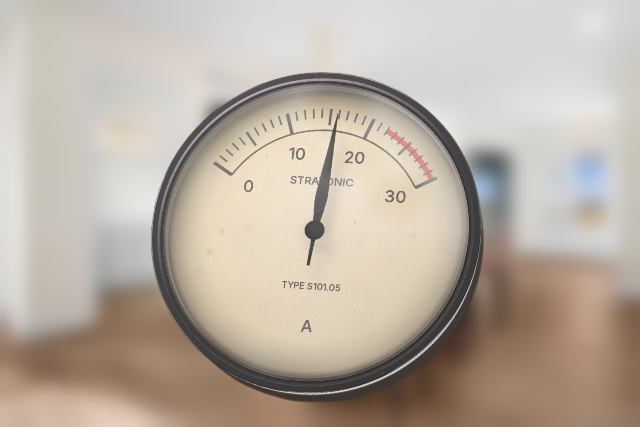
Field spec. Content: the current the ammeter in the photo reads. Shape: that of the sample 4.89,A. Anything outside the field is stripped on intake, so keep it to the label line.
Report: 16,A
